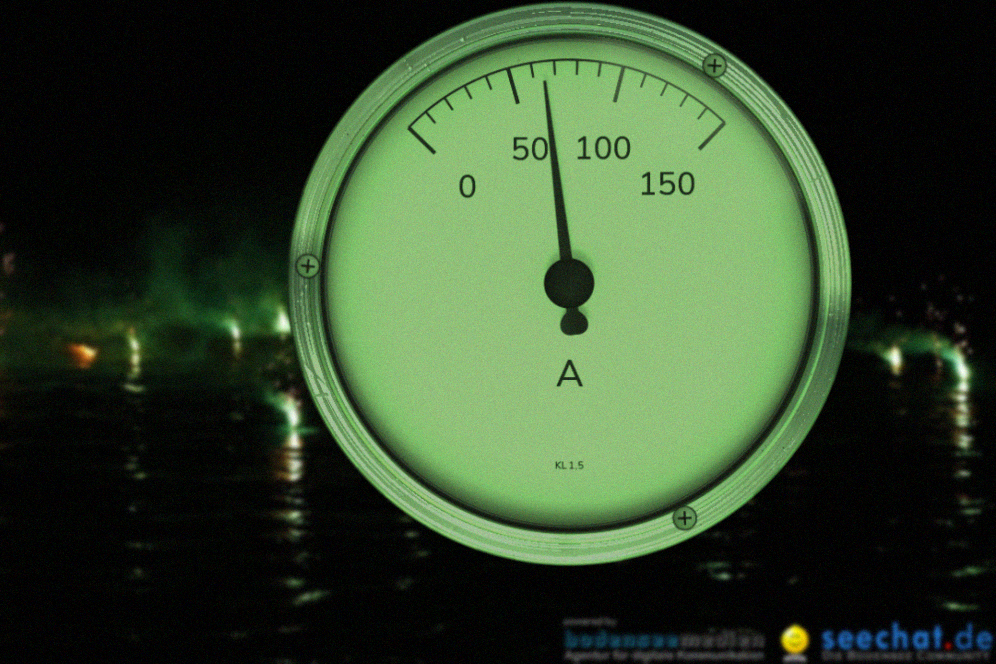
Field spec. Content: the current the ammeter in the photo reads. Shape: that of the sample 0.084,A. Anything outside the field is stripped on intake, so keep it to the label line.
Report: 65,A
